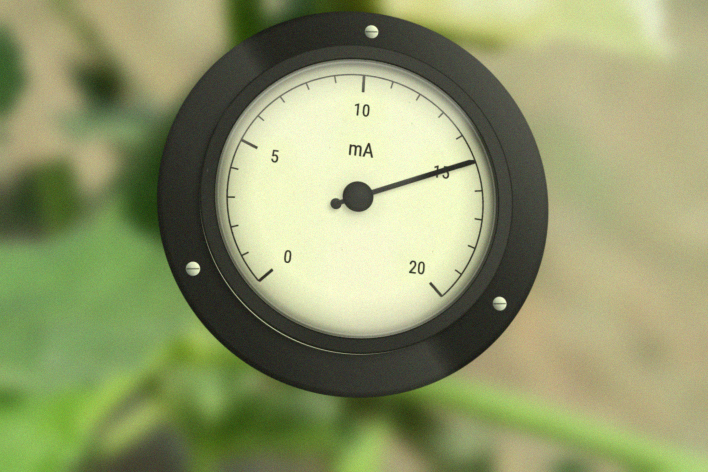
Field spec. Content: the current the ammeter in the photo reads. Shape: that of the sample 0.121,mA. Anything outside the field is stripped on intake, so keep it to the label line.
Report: 15,mA
